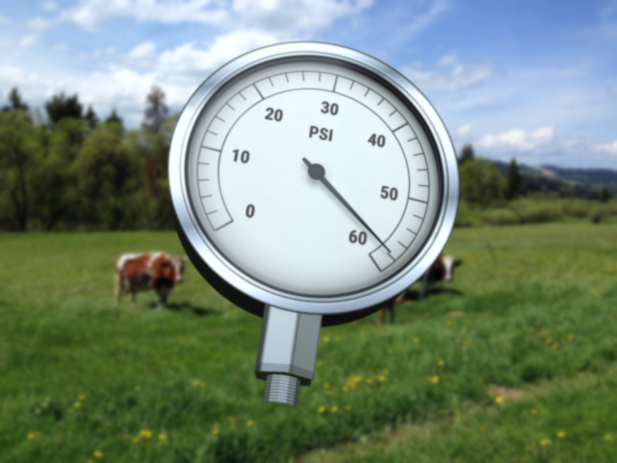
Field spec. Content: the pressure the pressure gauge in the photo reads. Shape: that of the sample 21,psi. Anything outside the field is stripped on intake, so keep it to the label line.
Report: 58,psi
